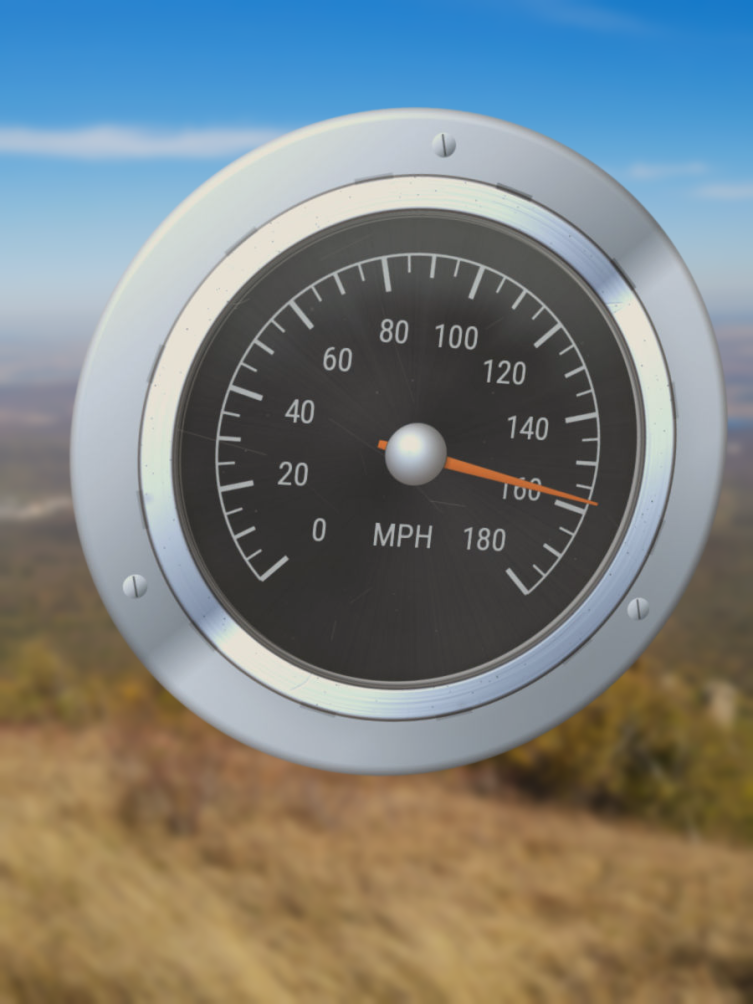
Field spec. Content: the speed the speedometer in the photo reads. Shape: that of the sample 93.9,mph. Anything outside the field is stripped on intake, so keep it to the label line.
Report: 157.5,mph
